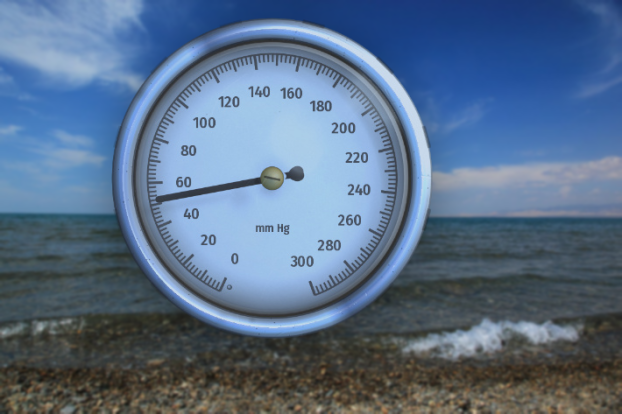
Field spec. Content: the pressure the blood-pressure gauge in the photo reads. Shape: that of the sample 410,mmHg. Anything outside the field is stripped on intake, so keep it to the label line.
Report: 52,mmHg
